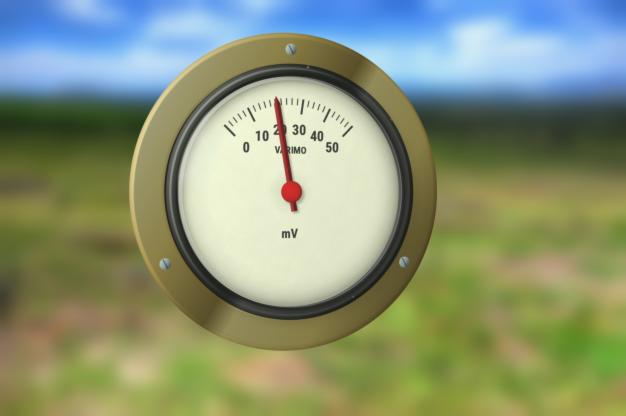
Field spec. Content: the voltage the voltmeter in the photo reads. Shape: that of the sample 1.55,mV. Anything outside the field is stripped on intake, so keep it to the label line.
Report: 20,mV
